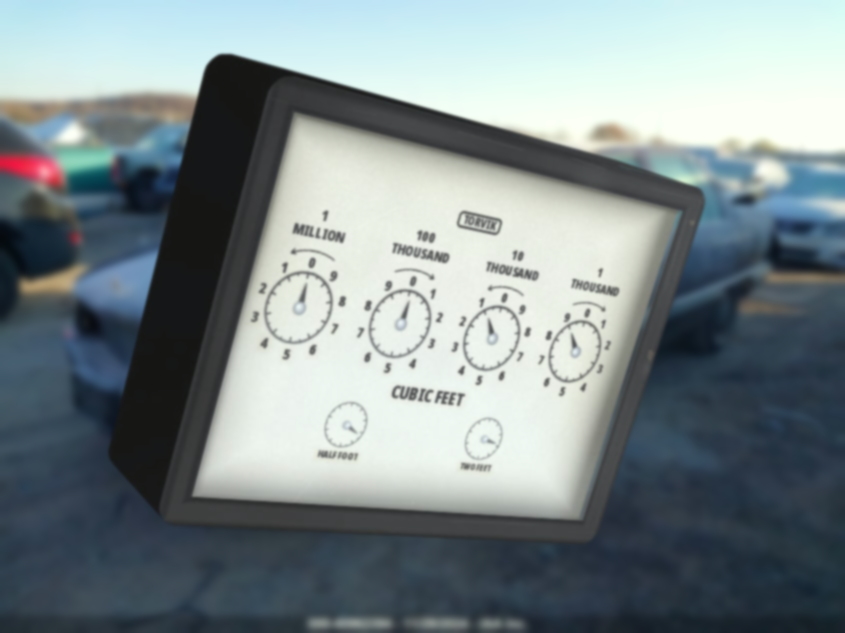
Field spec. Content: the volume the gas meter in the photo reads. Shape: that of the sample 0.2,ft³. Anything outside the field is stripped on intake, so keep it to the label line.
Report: 900,ft³
